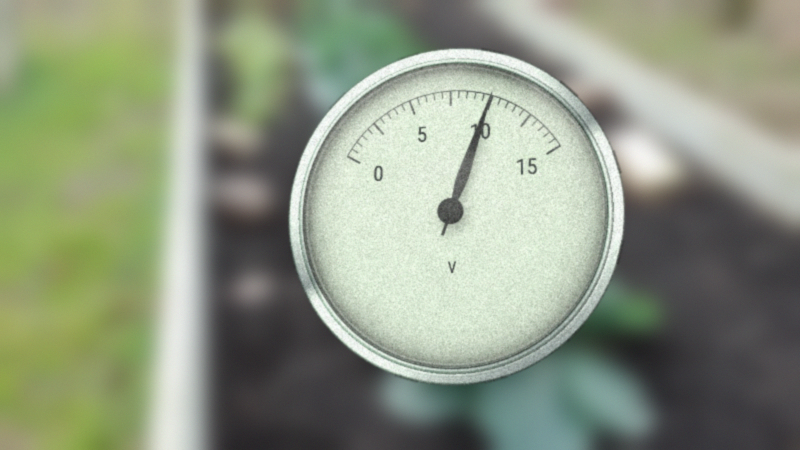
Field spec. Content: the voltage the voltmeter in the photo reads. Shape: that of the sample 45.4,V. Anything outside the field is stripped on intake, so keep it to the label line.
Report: 10,V
